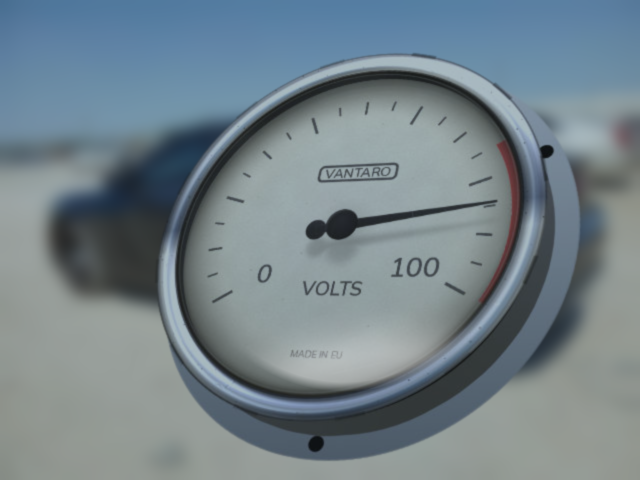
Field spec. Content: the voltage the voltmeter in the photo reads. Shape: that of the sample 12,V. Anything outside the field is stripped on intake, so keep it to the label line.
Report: 85,V
